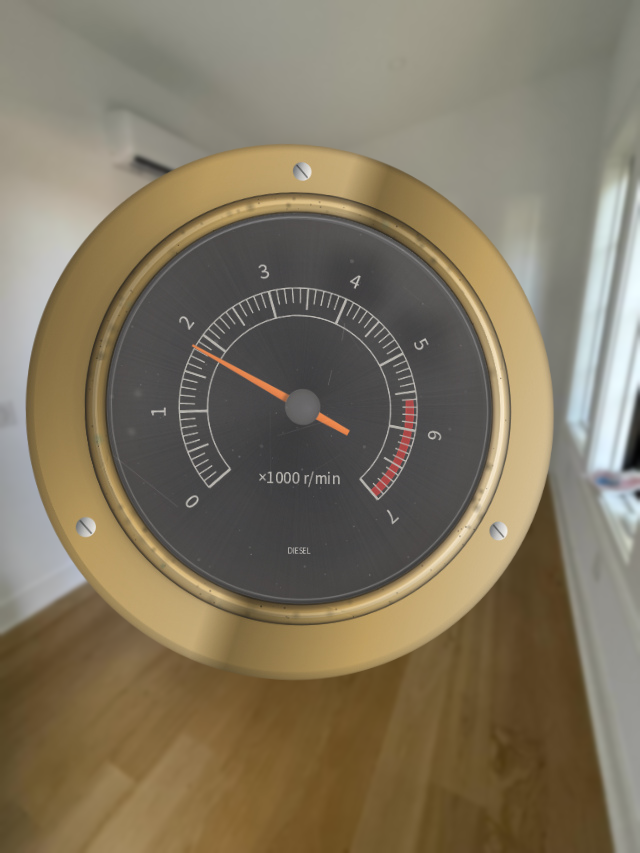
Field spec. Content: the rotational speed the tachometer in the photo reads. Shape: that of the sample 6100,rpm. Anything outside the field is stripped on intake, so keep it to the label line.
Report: 1800,rpm
